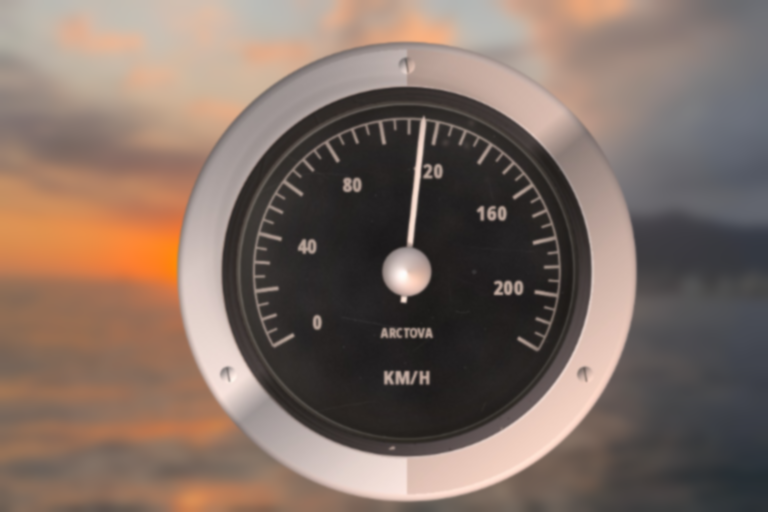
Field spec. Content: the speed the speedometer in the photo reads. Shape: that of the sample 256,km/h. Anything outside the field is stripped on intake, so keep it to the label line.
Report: 115,km/h
